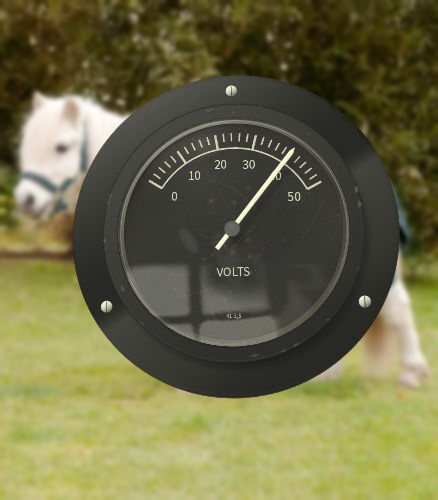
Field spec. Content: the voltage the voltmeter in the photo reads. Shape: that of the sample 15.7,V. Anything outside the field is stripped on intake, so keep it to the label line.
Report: 40,V
